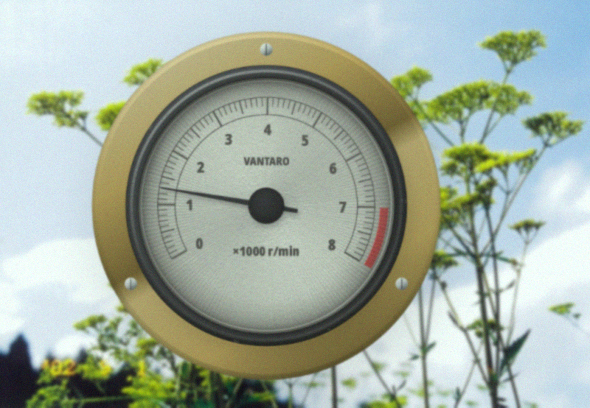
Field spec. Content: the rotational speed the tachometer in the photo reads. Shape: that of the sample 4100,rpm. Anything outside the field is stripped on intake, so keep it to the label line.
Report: 1300,rpm
